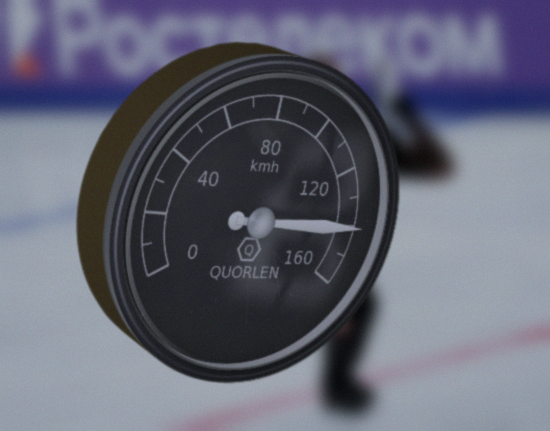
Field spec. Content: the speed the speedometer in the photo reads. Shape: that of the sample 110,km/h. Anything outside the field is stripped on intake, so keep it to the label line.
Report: 140,km/h
